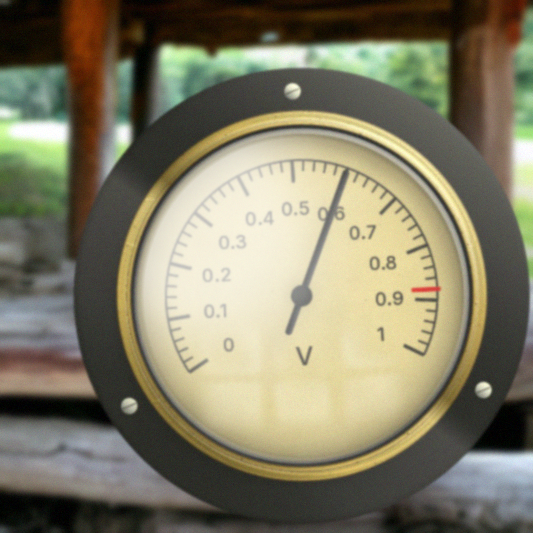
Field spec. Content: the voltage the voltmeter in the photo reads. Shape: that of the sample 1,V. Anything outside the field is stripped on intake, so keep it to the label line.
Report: 0.6,V
